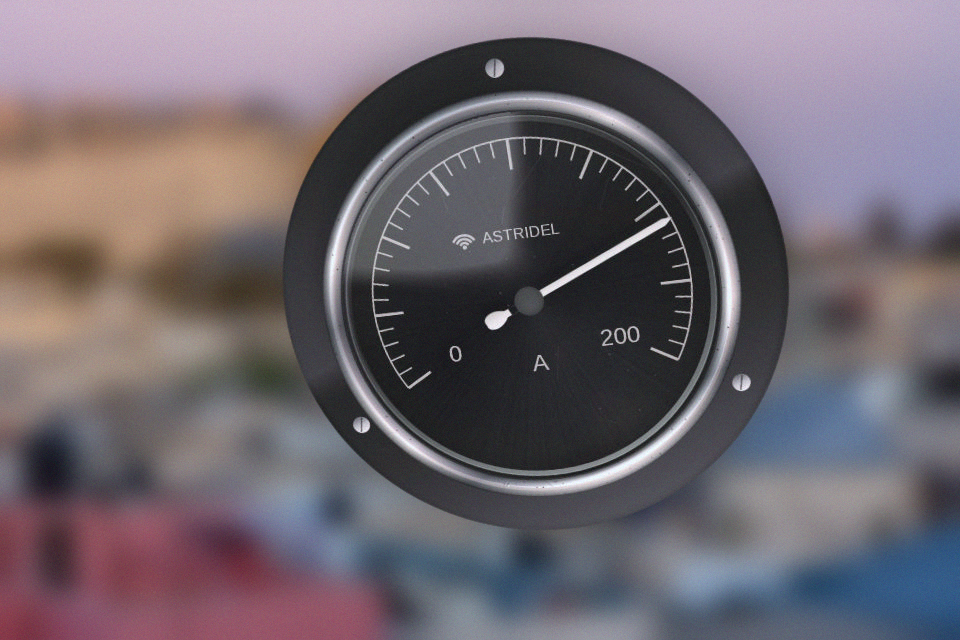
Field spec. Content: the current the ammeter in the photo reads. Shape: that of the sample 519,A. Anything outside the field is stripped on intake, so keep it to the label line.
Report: 155,A
